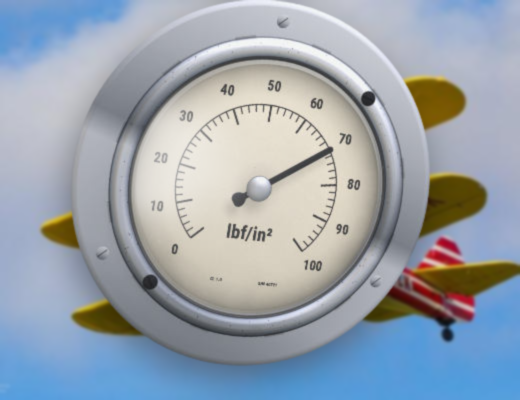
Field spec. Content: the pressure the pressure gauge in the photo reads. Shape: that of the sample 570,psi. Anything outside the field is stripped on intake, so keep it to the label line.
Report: 70,psi
